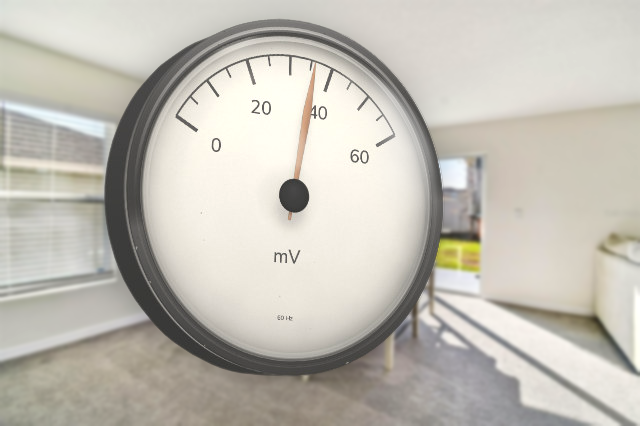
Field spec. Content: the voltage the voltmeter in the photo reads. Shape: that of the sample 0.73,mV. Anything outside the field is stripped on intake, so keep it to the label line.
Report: 35,mV
